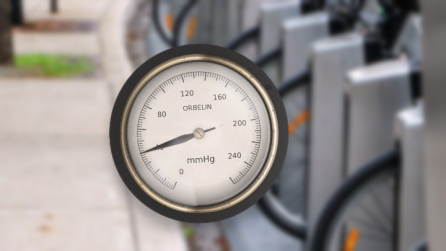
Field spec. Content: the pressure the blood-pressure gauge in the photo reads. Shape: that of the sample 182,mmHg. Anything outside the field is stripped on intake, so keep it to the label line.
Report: 40,mmHg
